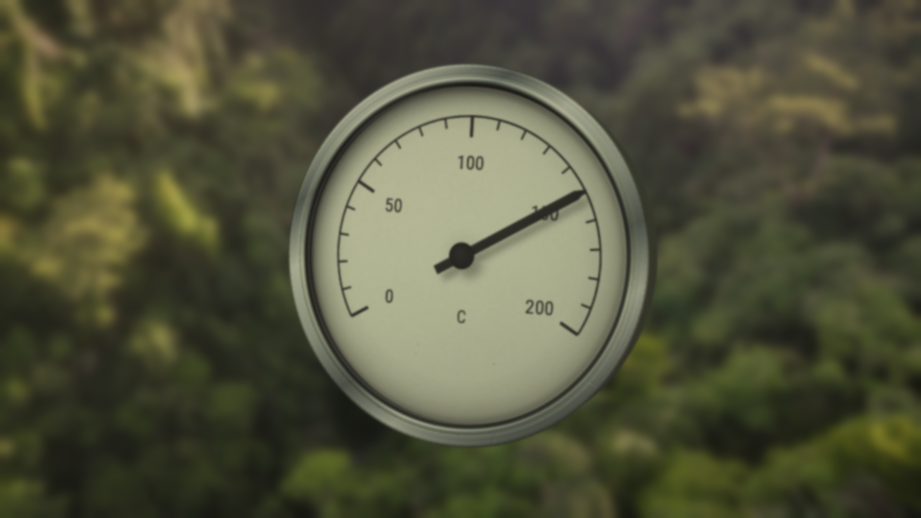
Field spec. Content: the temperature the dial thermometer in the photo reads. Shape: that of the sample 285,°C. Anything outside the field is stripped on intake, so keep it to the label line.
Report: 150,°C
